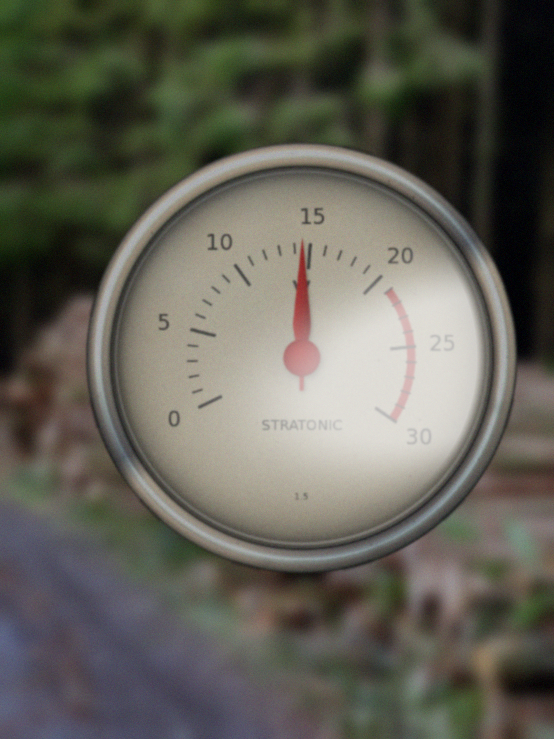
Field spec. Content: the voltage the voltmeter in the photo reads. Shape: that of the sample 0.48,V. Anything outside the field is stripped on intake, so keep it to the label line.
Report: 14.5,V
